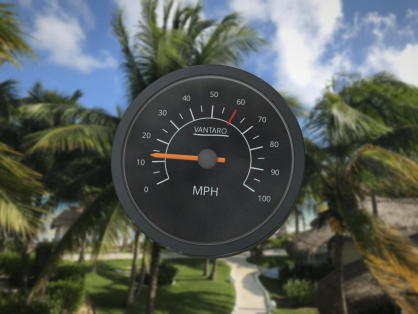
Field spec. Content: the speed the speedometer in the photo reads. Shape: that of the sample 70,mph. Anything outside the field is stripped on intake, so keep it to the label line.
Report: 12.5,mph
